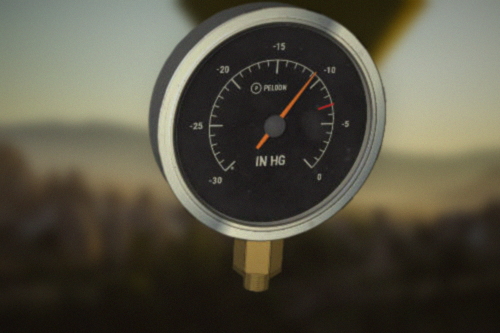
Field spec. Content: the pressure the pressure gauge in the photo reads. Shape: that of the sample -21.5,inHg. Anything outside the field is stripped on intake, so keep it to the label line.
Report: -11,inHg
